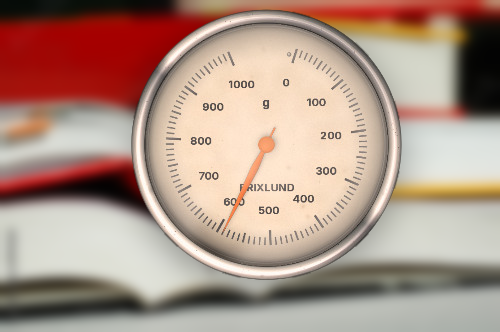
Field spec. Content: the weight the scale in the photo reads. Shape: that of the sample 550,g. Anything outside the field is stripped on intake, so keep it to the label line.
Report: 590,g
